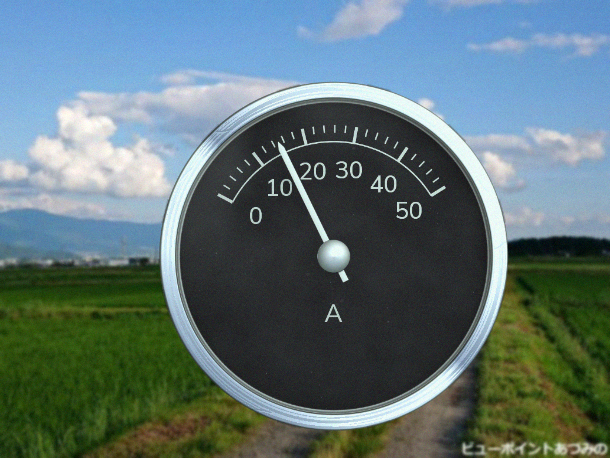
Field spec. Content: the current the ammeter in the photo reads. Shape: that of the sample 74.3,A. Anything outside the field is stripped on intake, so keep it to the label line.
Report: 15,A
